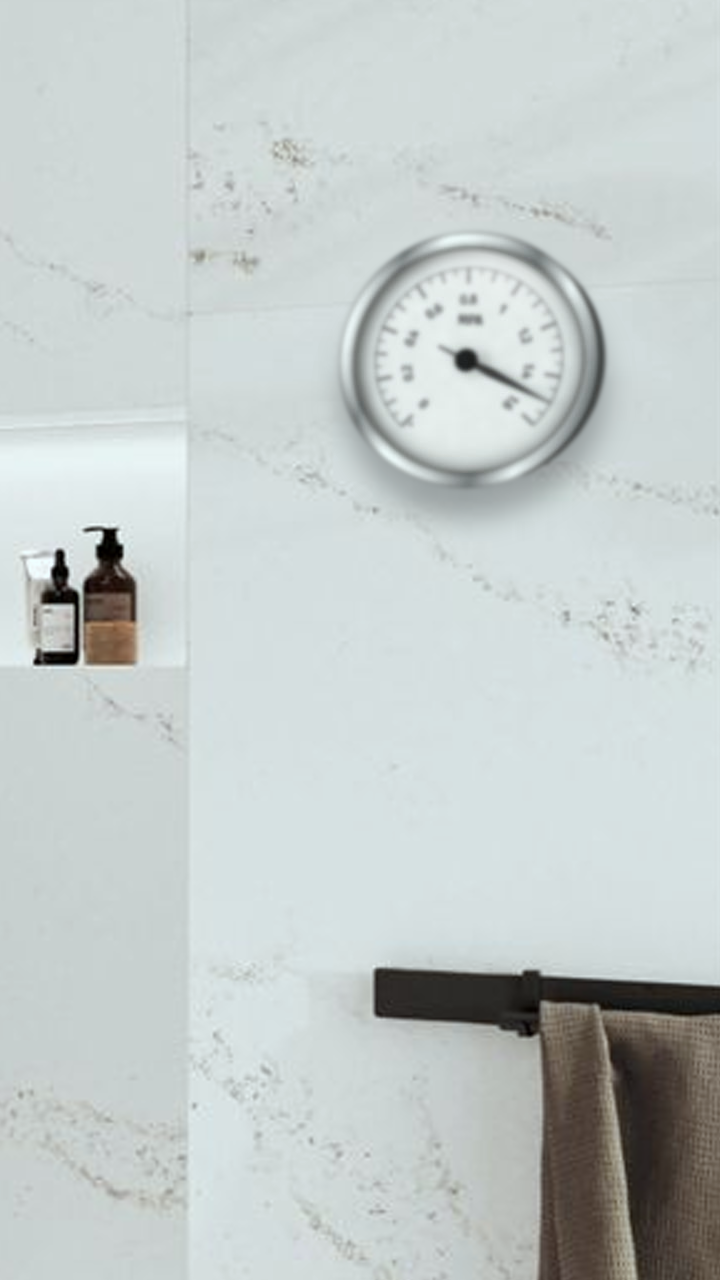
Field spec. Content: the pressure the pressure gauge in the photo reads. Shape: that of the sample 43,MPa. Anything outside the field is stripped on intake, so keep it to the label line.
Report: 1.5,MPa
